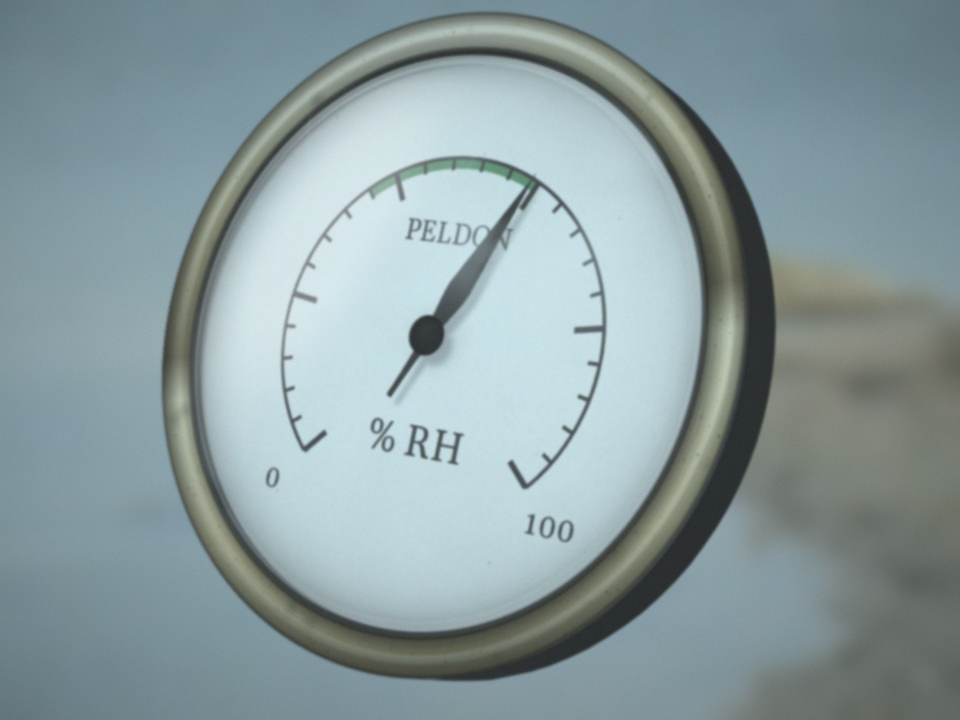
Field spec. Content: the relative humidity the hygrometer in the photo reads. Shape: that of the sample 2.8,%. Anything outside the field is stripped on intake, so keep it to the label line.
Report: 60,%
